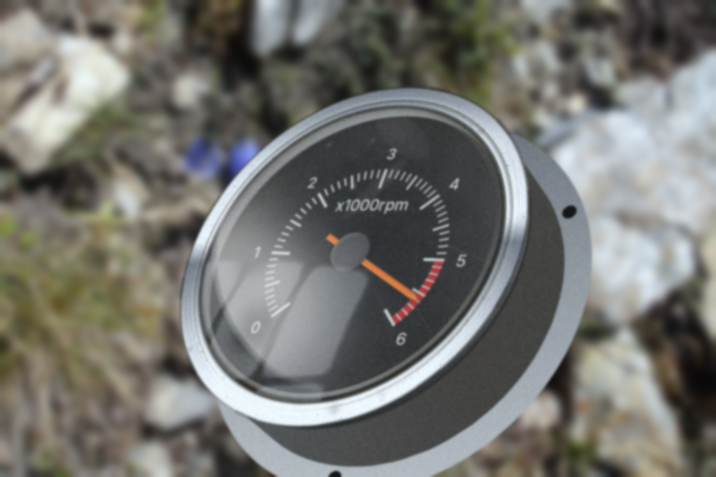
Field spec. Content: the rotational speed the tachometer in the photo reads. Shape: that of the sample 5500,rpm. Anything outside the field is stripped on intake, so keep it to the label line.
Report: 5600,rpm
